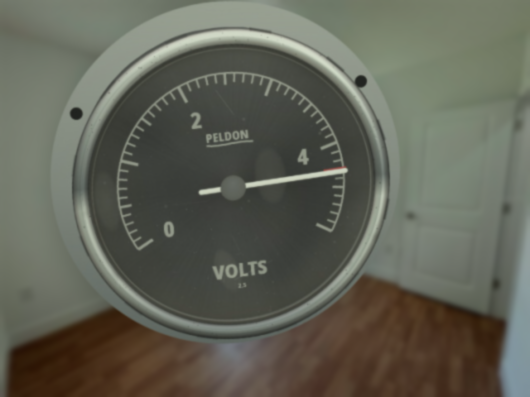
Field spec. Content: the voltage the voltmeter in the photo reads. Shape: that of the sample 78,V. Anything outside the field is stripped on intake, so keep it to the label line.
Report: 4.3,V
